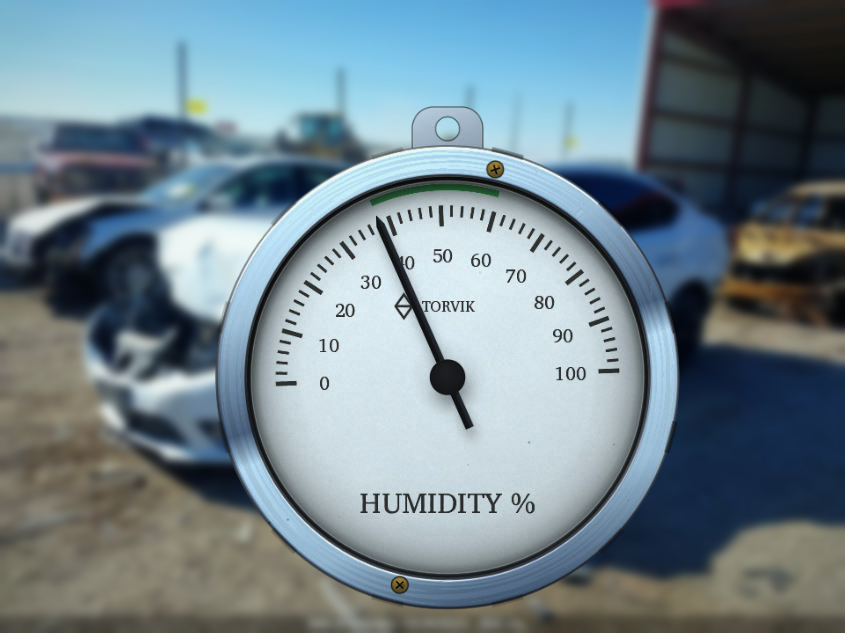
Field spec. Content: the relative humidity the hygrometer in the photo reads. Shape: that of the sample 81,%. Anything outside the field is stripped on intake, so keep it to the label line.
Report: 38,%
